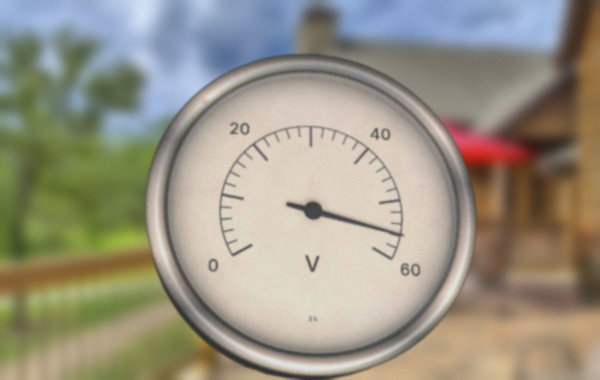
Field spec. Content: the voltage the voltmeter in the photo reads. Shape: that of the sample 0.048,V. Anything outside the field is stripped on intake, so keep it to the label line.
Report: 56,V
